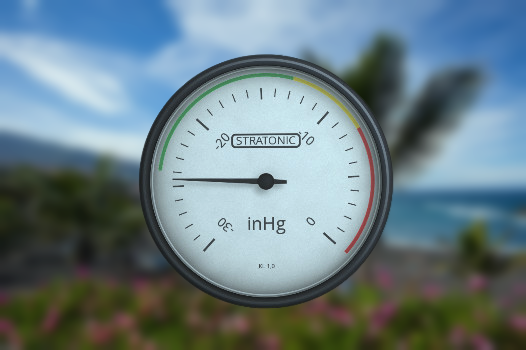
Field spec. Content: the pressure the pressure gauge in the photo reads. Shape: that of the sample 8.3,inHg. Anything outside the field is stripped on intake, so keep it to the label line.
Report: -24.5,inHg
